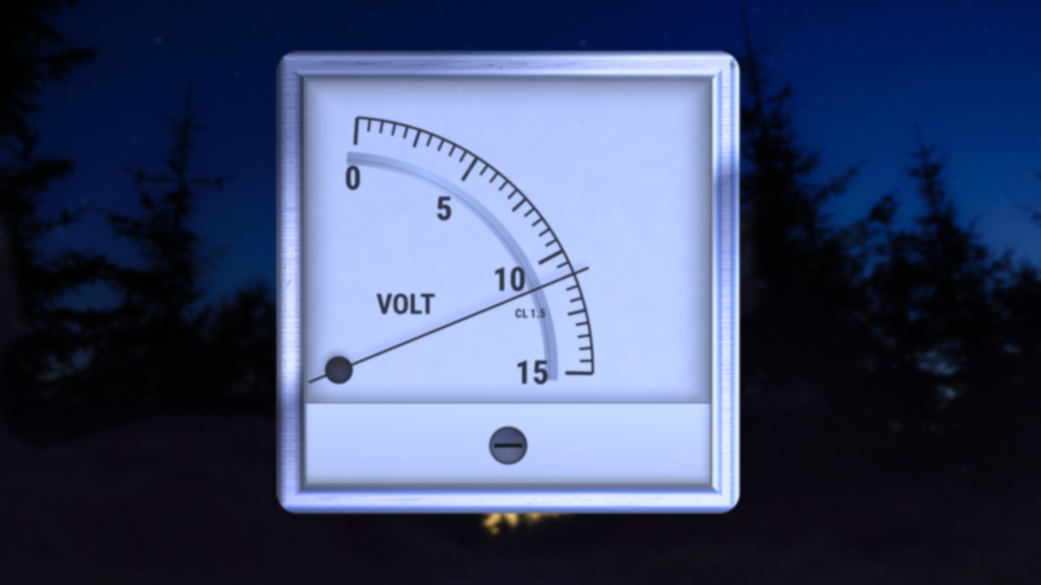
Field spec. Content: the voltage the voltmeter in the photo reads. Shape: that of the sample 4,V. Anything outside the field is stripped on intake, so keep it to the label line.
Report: 11,V
